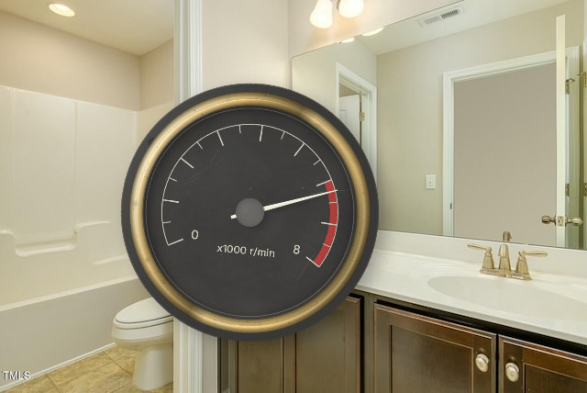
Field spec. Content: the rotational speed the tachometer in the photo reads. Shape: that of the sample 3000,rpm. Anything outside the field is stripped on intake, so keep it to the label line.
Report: 6250,rpm
